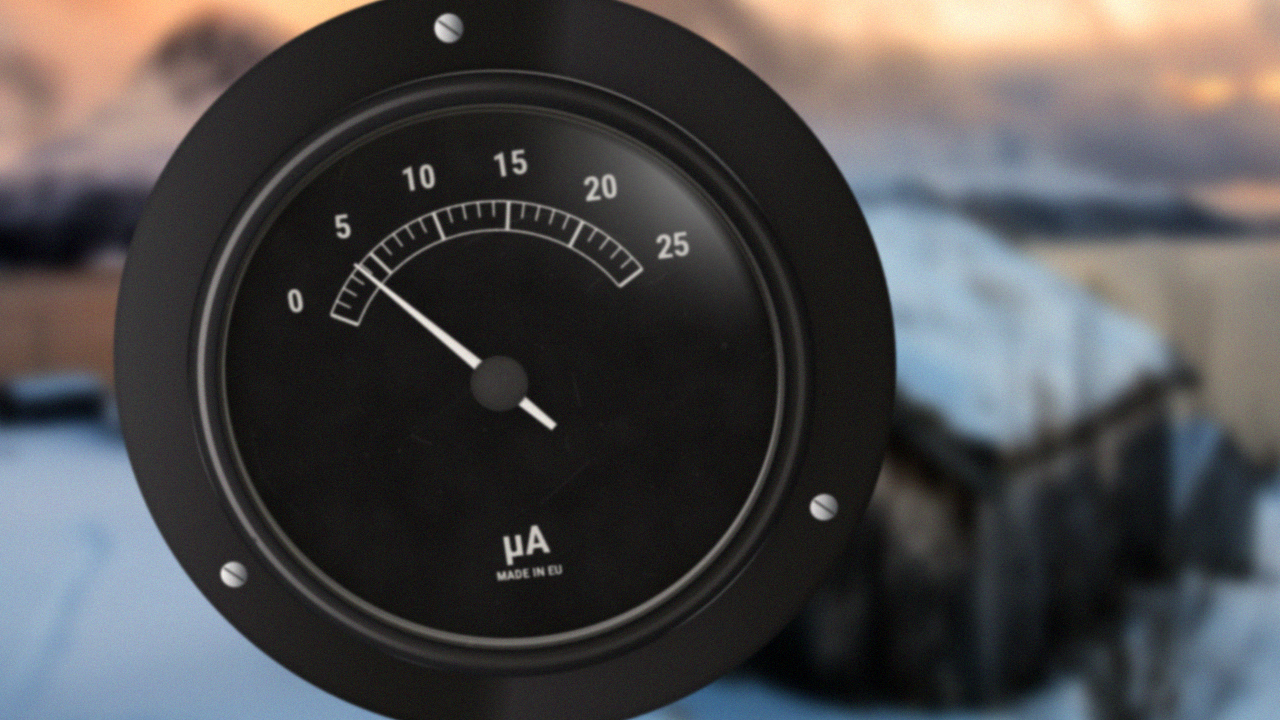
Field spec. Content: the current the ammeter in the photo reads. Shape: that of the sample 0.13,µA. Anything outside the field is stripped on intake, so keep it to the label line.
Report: 4,µA
